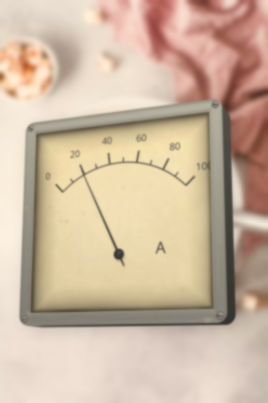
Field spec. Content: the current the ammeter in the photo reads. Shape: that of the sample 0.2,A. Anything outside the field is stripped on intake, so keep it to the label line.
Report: 20,A
